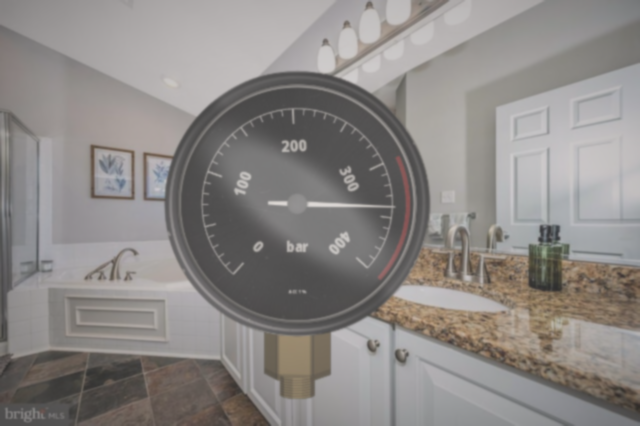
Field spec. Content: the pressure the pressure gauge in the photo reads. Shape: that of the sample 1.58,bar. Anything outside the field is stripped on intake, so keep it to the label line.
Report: 340,bar
